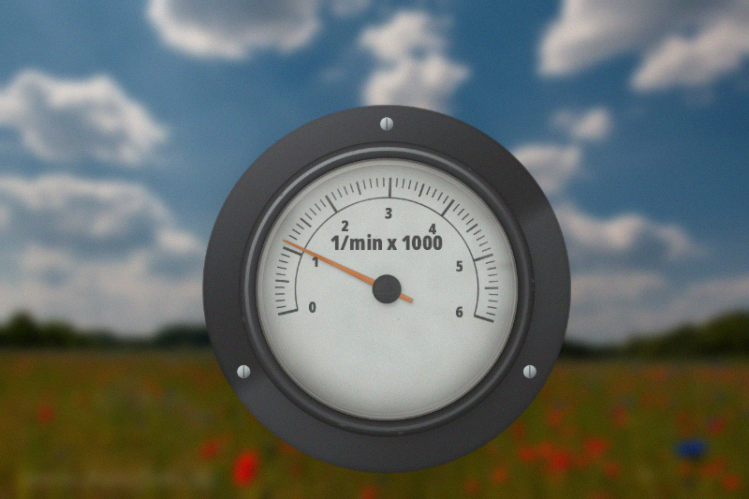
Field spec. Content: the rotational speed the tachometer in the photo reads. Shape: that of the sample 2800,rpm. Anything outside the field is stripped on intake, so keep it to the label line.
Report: 1100,rpm
